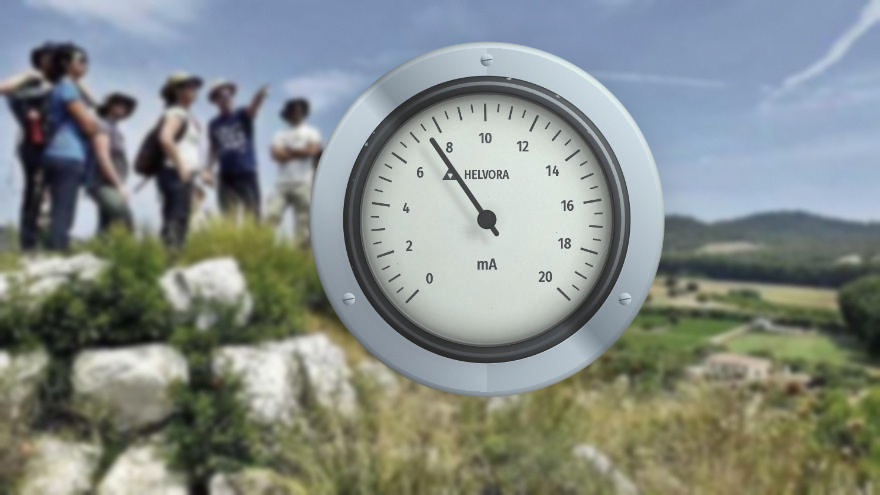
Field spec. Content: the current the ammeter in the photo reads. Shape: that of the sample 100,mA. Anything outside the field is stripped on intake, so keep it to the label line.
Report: 7.5,mA
